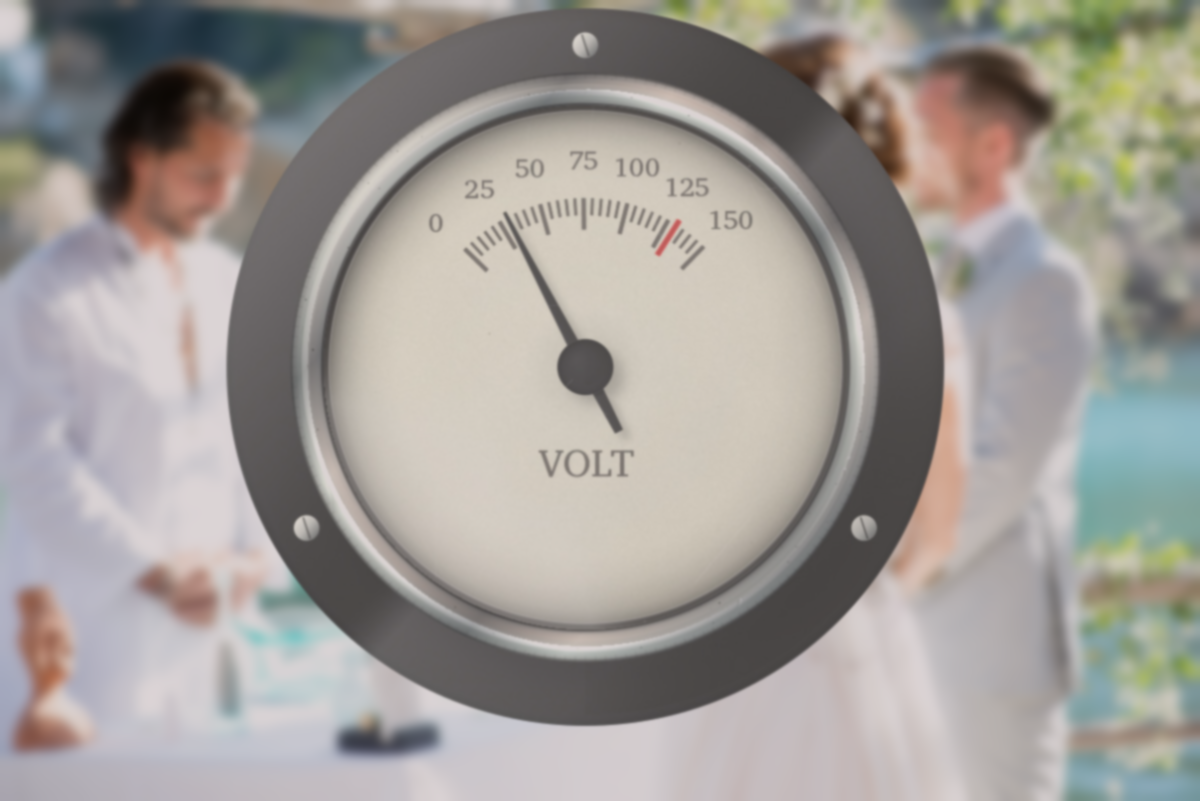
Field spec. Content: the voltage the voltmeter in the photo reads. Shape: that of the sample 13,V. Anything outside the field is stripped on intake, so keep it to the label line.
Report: 30,V
